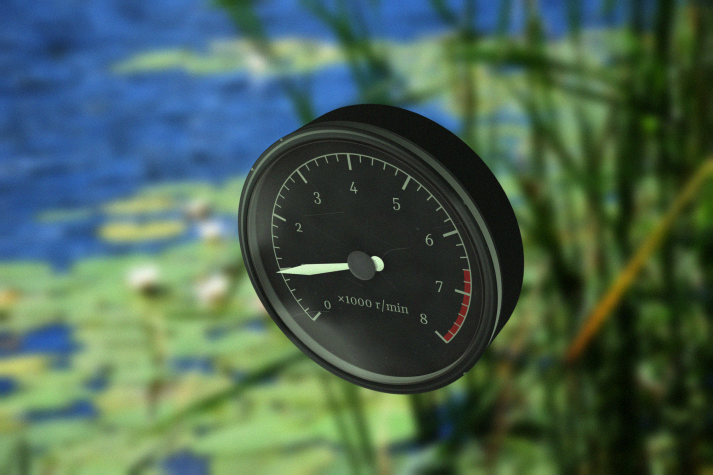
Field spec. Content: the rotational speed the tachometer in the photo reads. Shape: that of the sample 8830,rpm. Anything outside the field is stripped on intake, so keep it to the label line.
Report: 1000,rpm
